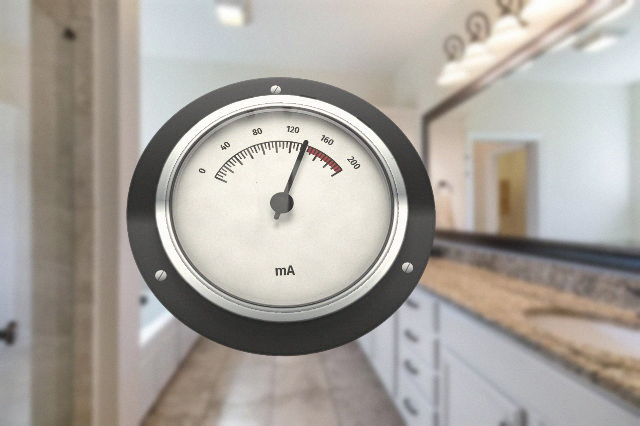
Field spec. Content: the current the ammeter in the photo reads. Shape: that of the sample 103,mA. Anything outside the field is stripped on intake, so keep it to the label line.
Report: 140,mA
